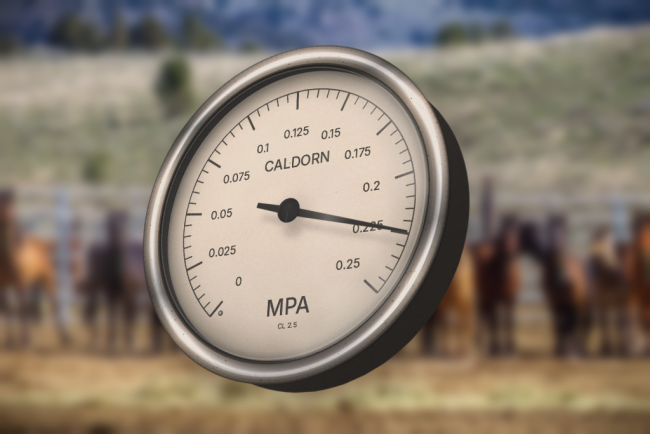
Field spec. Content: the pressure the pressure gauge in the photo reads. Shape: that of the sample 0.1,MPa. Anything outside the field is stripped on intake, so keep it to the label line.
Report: 0.225,MPa
